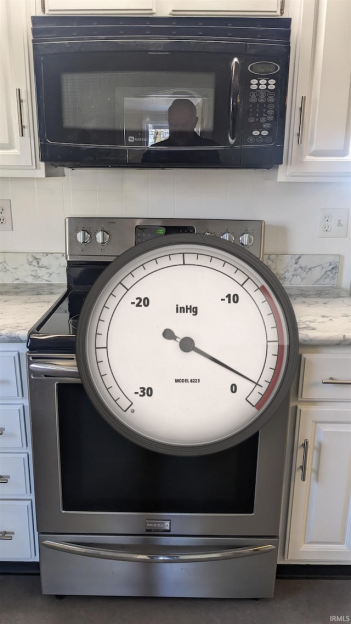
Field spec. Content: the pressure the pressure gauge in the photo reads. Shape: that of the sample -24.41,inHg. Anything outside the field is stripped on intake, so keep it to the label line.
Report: -1.5,inHg
